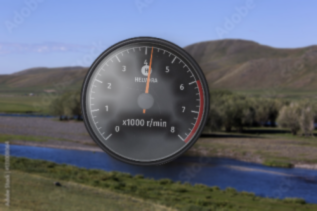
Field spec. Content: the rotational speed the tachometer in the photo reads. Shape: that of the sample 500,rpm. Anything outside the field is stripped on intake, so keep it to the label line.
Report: 4200,rpm
